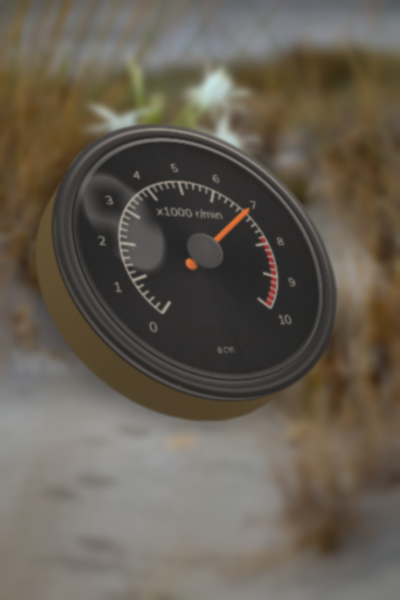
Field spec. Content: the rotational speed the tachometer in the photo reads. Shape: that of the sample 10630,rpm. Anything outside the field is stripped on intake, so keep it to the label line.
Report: 7000,rpm
